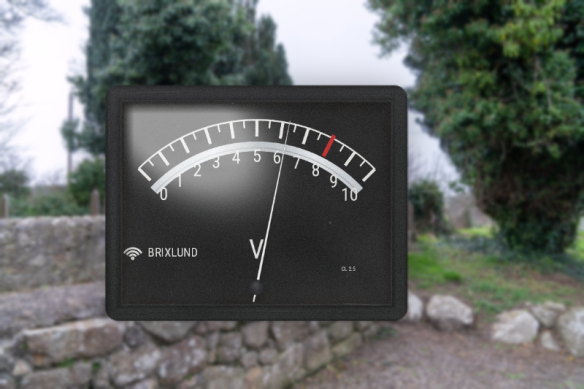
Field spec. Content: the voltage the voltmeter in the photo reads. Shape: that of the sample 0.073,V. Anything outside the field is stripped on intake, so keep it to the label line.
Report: 6.25,V
